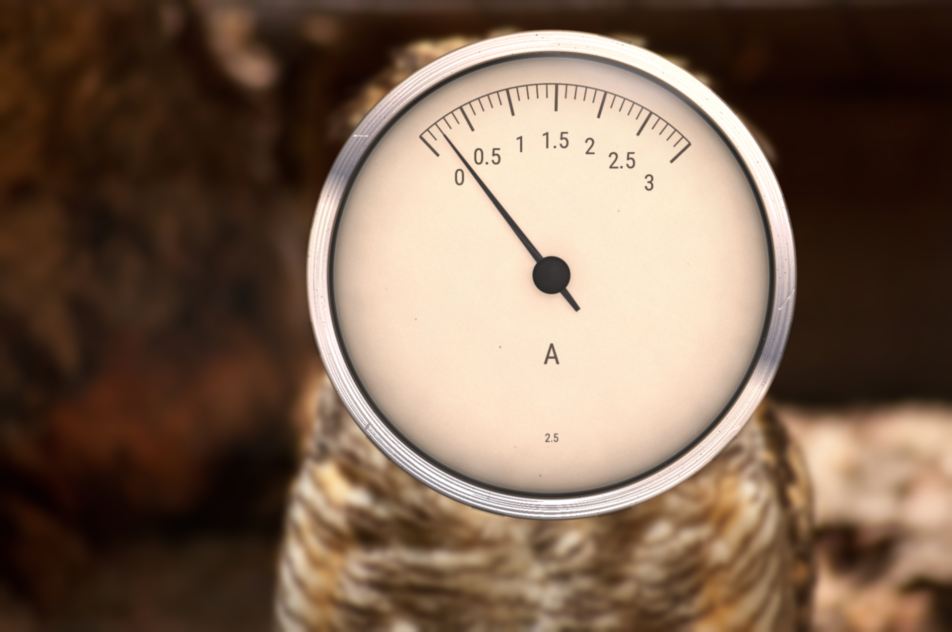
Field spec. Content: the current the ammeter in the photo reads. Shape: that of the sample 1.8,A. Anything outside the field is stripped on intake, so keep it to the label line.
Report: 0.2,A
